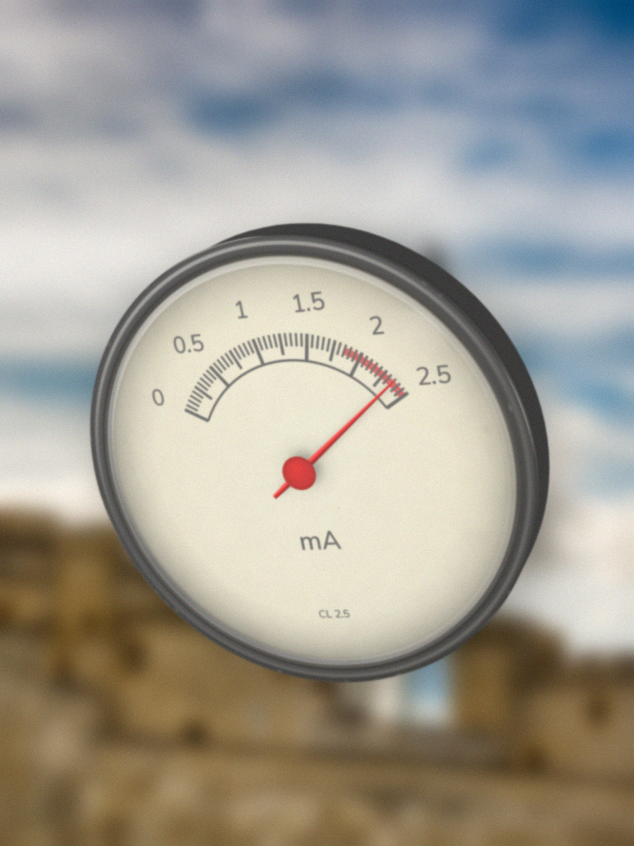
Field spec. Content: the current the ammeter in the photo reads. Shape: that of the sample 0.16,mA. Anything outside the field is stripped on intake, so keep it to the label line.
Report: 2.35,mA
